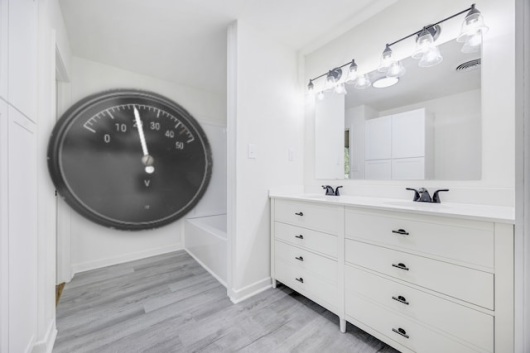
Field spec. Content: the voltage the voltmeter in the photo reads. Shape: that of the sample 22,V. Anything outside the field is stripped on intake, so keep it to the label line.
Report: 20,V
